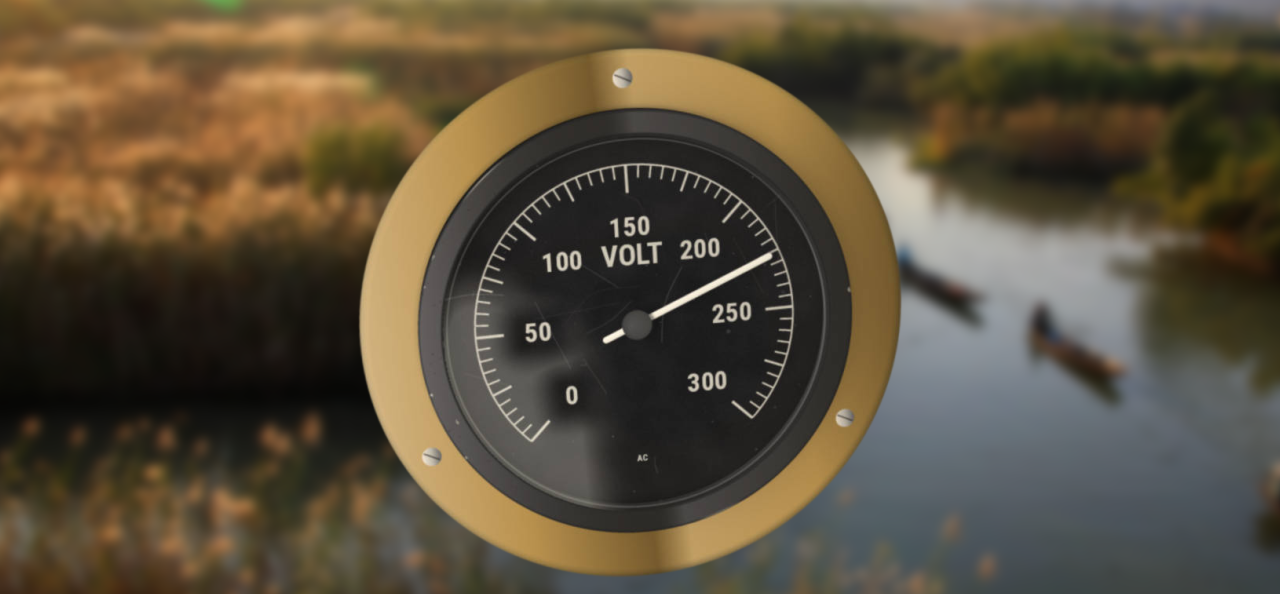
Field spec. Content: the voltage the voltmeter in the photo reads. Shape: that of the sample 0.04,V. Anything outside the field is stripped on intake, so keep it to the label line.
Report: 225,V
